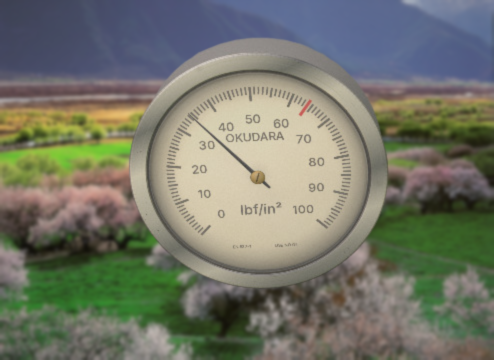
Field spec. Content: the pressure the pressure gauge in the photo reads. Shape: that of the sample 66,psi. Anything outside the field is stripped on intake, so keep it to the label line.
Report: 35,psi
